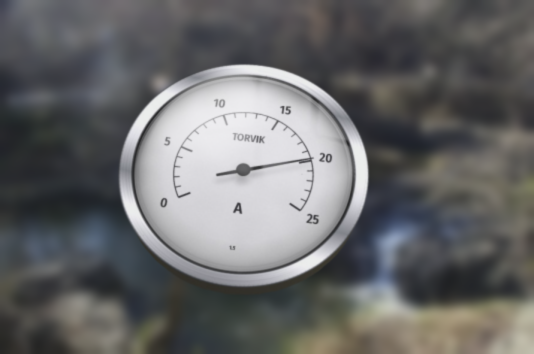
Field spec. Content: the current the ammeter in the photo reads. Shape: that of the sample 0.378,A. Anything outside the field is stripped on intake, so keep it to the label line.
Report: 20,A
